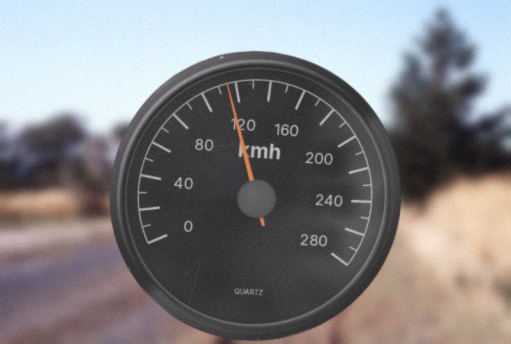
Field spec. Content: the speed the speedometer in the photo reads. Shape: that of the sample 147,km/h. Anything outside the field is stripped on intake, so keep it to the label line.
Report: 115,km/h
